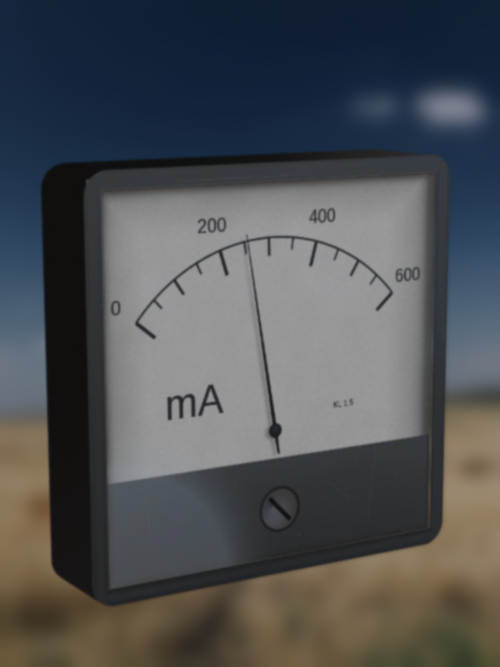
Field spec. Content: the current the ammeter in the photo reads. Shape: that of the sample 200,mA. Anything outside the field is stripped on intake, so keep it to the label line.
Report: 250,mA
